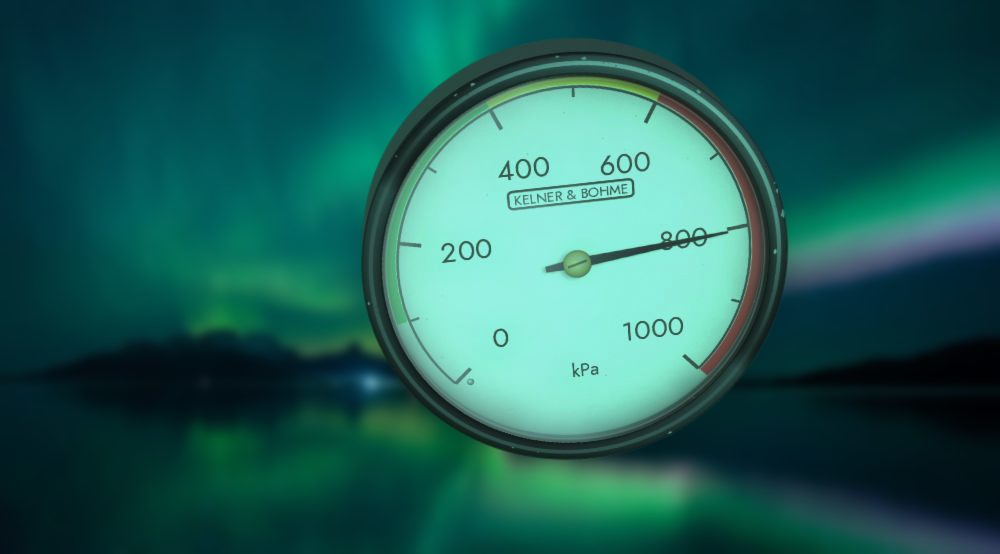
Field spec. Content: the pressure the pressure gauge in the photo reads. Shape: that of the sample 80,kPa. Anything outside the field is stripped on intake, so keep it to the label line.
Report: 800,kPa
